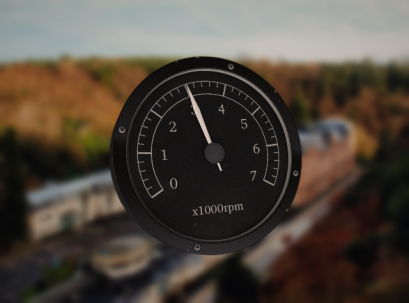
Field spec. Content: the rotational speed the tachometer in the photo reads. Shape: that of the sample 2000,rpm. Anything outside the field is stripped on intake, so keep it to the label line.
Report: 3000,rpm
